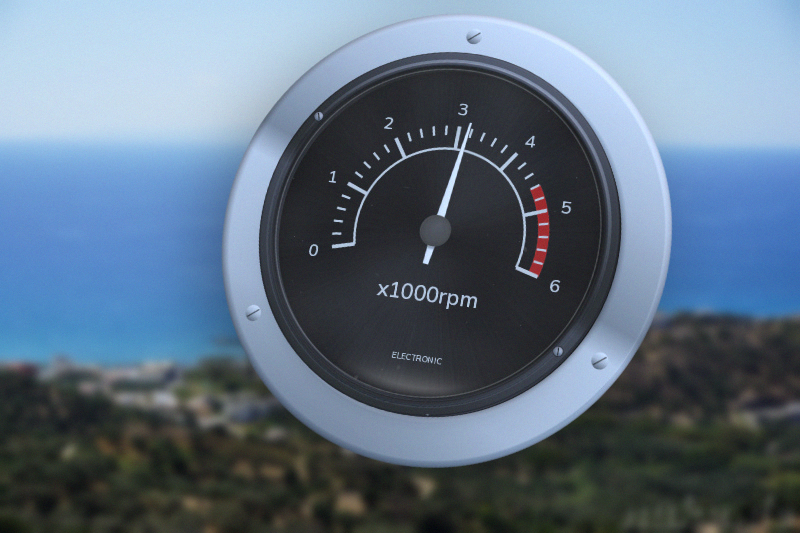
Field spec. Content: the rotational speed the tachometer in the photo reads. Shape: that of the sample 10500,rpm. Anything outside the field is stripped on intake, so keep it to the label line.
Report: 3200,rpm
